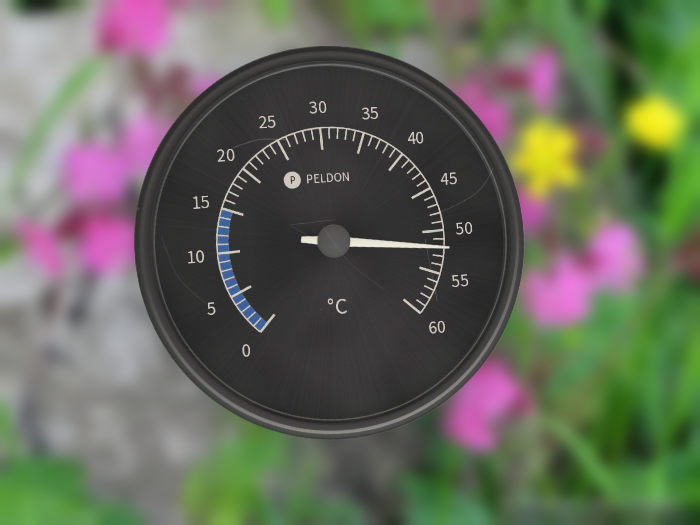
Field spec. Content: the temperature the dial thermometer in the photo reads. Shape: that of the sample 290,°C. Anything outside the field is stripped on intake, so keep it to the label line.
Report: 52,°C
